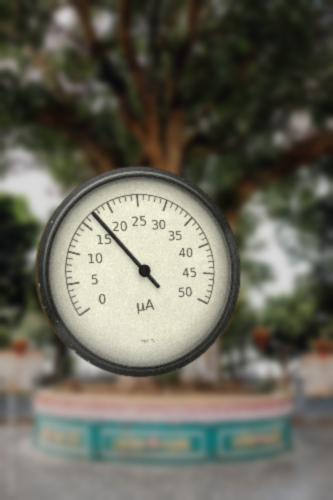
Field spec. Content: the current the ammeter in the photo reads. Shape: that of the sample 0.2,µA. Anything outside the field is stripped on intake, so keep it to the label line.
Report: 17,µA
